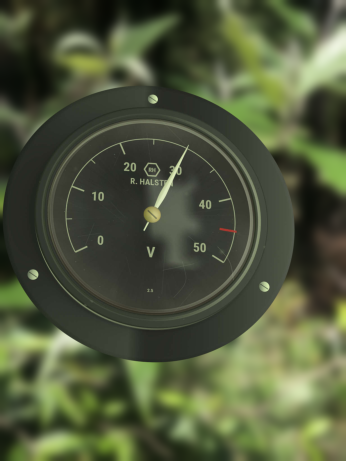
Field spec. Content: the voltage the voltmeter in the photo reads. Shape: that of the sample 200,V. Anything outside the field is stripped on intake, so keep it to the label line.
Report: 30,V
